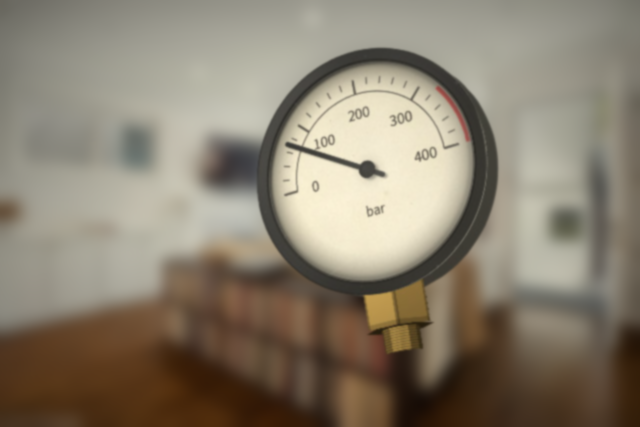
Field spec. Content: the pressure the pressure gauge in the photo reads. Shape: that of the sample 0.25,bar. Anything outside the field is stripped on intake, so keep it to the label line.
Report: 70,bar
